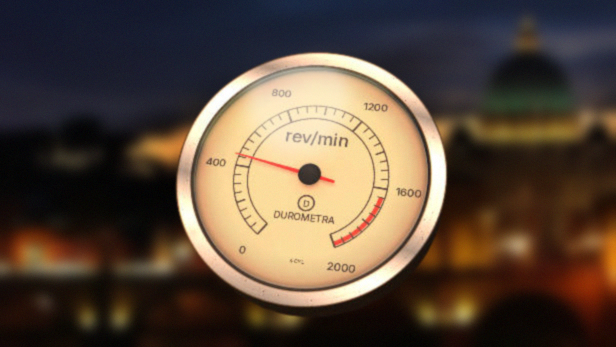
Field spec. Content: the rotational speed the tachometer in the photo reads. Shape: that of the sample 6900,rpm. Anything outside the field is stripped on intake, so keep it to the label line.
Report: 450,rpm
